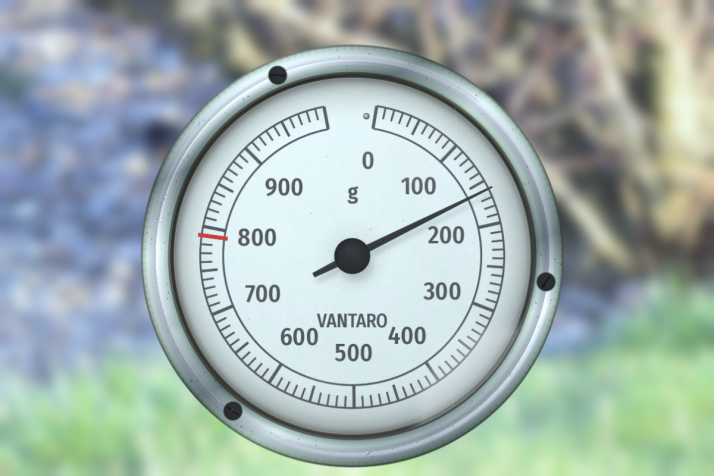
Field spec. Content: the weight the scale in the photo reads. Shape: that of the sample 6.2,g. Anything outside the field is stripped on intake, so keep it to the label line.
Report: 160,g
